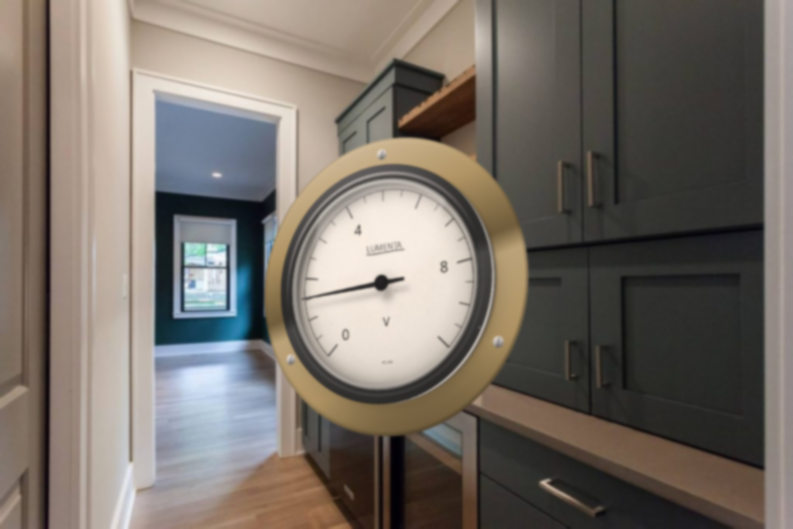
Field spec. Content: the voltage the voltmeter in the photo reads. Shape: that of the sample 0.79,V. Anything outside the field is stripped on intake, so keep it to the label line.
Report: 1.5,V
